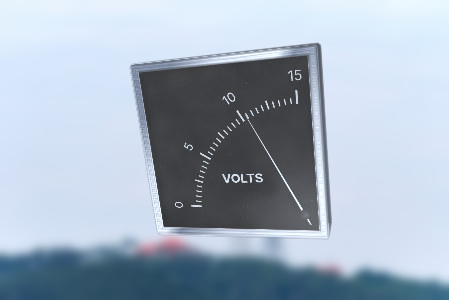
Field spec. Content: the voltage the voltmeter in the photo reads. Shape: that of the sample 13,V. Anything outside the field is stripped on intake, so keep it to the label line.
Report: 10.5,V
